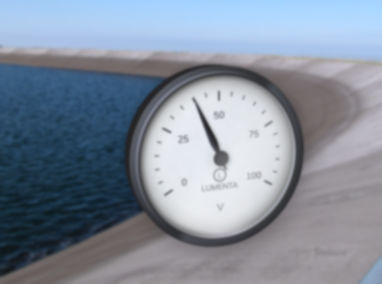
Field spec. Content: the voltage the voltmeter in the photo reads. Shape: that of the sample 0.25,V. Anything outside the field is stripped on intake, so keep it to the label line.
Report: 40,V
